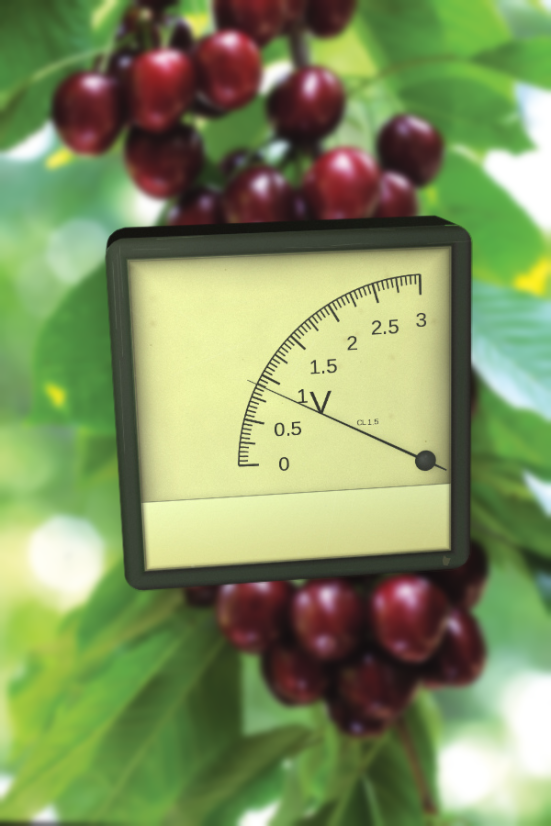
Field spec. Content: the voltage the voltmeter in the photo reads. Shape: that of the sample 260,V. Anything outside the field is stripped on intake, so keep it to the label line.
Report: 0.9,V
